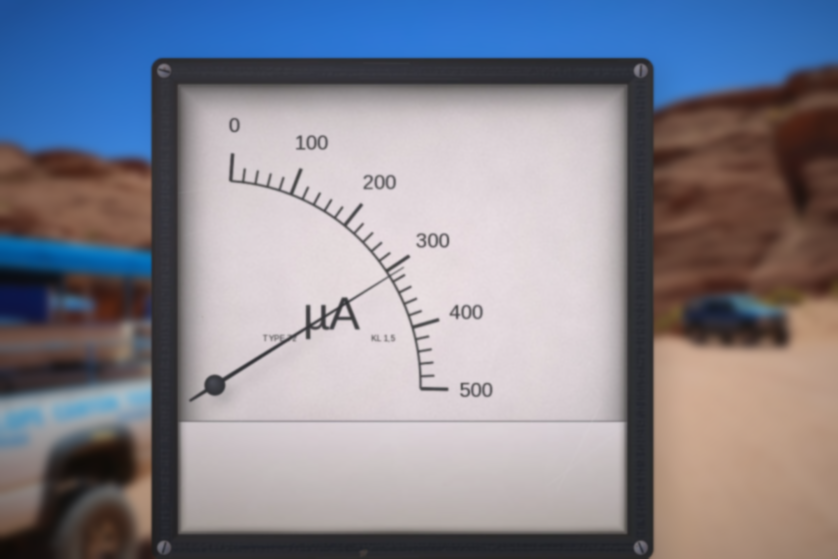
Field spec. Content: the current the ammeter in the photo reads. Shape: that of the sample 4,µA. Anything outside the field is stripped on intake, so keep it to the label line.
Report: 310,µA
